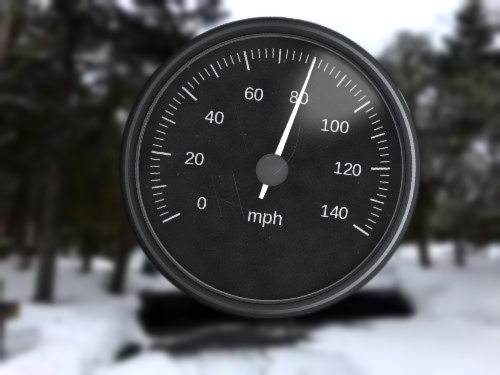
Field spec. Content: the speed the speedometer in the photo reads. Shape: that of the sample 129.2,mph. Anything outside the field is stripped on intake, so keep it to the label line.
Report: 80,mph
